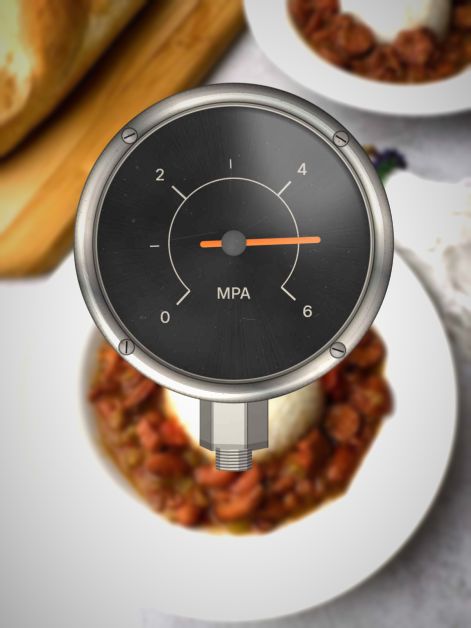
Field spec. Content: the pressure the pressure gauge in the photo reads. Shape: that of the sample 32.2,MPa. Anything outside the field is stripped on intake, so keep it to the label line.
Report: 5,MPa
